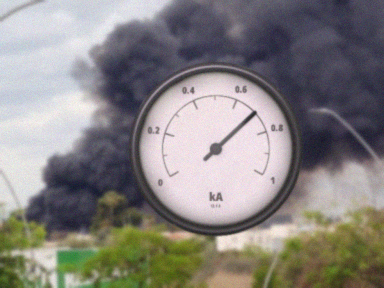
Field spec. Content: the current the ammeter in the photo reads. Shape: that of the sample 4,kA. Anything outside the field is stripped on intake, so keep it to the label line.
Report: 0.7,kA
